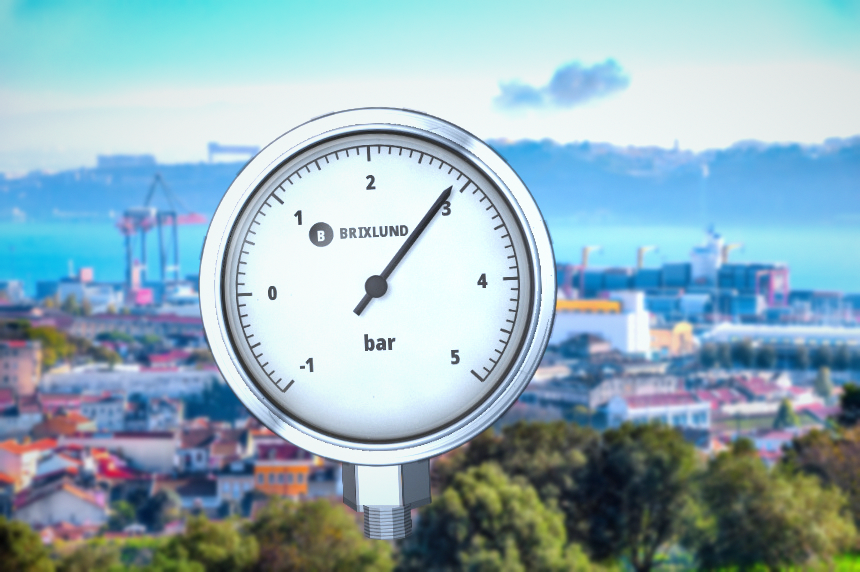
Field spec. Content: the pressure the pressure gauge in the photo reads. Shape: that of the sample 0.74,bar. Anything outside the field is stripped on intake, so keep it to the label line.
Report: 2.9,bar
